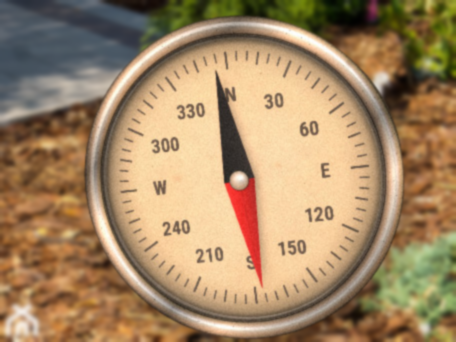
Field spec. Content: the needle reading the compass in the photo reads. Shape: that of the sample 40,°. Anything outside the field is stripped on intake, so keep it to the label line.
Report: 175,°
